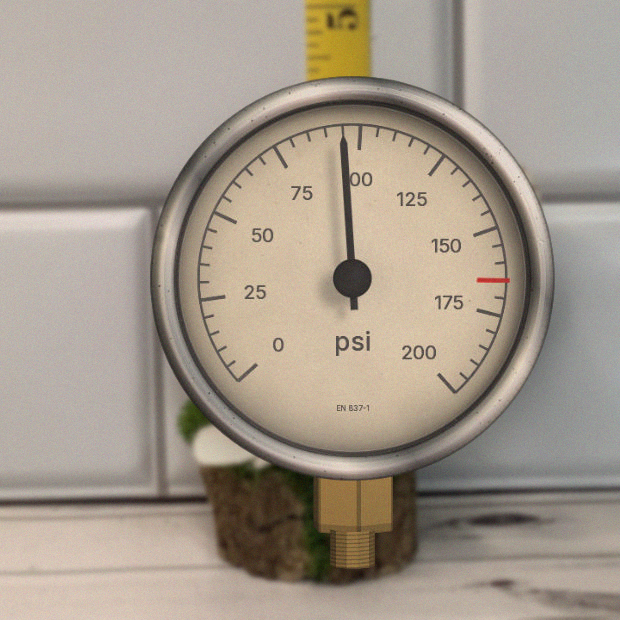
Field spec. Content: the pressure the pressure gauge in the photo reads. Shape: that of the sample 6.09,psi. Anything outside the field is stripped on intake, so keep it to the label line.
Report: 95,psi
